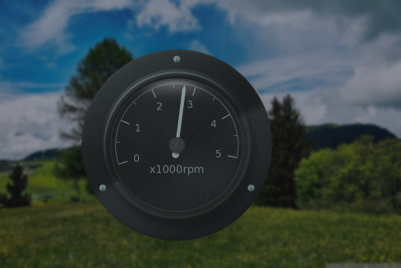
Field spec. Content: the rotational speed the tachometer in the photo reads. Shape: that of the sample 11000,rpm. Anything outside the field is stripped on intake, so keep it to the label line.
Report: 2750,rpm
